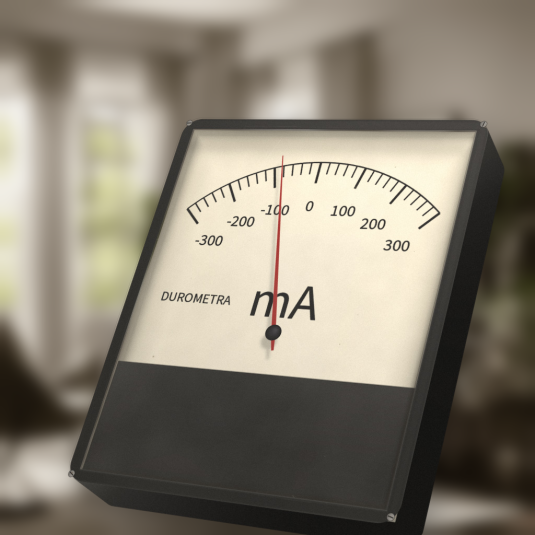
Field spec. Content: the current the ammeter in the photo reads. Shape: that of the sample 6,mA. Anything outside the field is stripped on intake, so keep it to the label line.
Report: -80,mA
